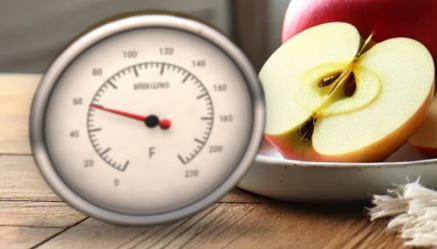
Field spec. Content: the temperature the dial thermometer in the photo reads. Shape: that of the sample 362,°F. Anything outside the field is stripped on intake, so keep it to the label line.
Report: 60,°F
